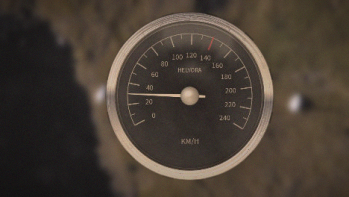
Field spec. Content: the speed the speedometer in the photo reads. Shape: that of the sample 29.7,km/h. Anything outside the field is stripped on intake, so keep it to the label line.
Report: 30,km/h
